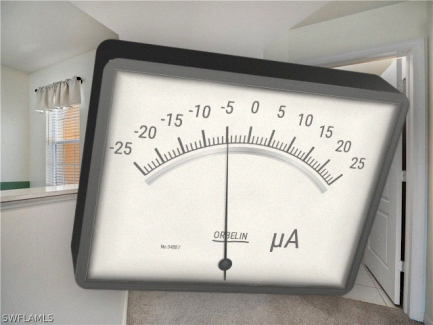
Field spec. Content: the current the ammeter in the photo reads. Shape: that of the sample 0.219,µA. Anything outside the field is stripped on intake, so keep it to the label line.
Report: -5,µA
